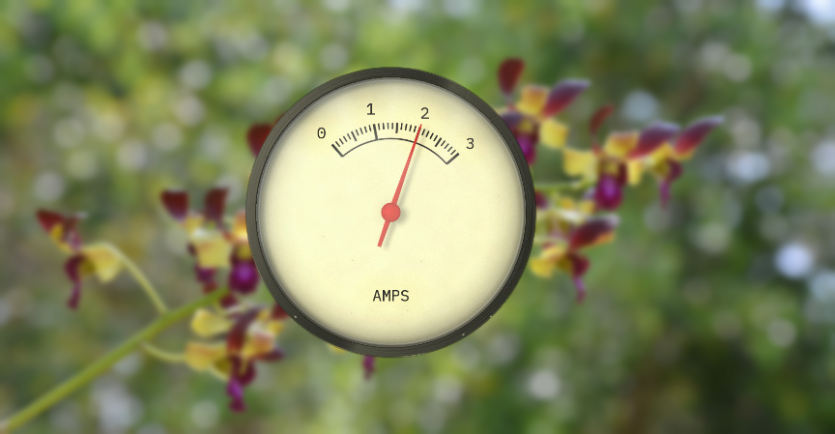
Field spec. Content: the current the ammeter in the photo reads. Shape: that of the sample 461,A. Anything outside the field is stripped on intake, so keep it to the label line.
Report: 2,A
